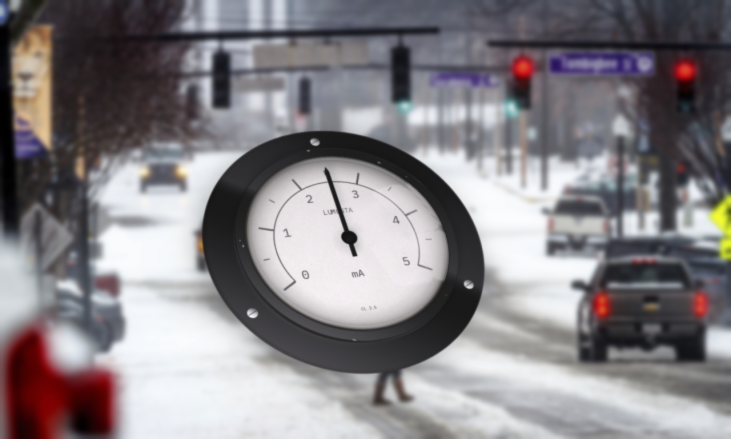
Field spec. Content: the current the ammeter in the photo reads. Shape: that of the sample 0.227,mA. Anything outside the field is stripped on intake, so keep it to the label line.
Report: 2.5,mA
